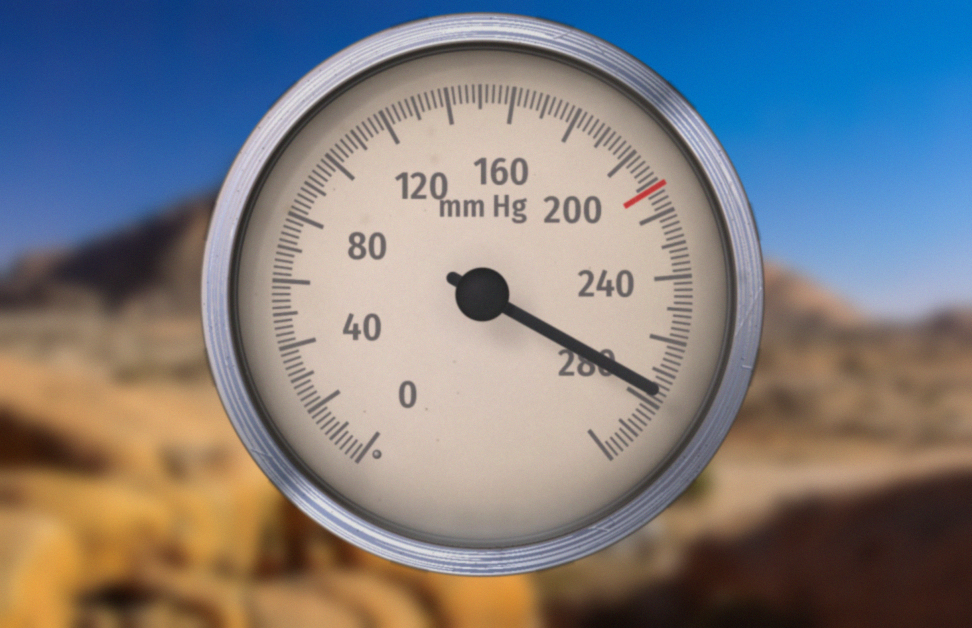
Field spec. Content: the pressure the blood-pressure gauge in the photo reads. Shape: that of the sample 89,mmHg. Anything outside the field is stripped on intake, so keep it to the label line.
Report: 276,mmHg
